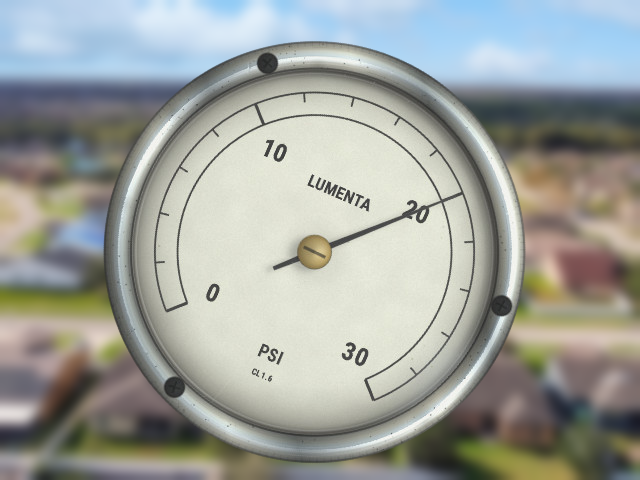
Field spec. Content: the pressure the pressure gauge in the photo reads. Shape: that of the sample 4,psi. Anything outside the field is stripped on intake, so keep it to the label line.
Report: 20,psi
